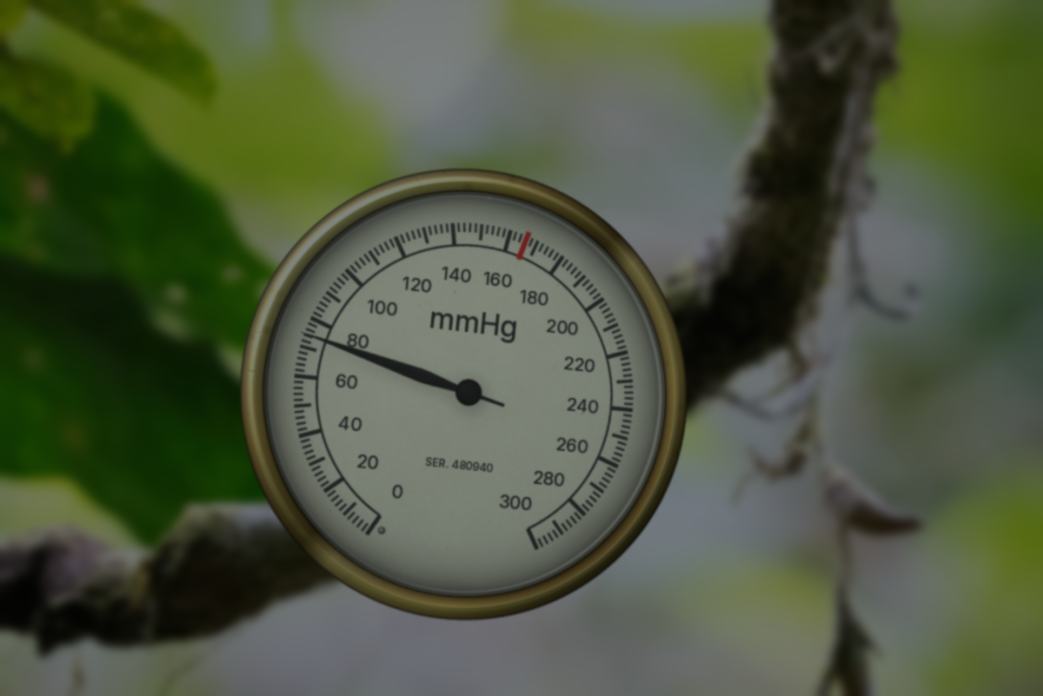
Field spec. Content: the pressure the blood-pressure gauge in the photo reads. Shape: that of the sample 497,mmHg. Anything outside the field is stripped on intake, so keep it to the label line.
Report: 74,mmHg
